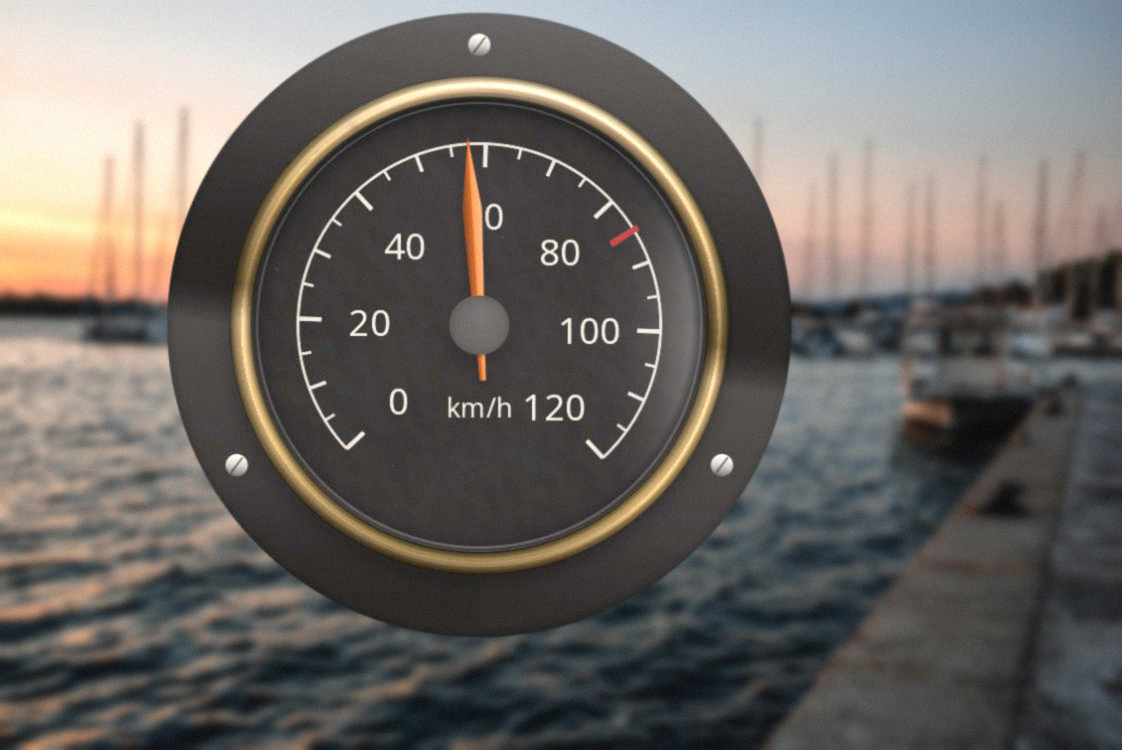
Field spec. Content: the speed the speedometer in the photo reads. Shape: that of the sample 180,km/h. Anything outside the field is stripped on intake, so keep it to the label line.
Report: 57.5,km/h
